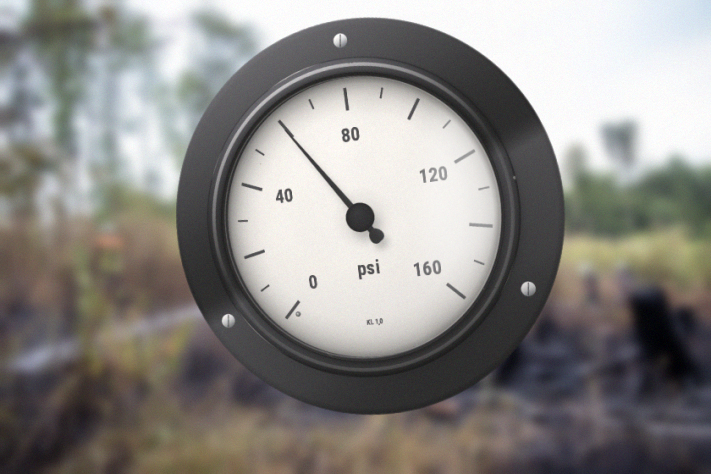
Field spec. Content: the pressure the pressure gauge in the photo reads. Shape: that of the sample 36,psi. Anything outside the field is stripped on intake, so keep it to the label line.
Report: 60,psi
